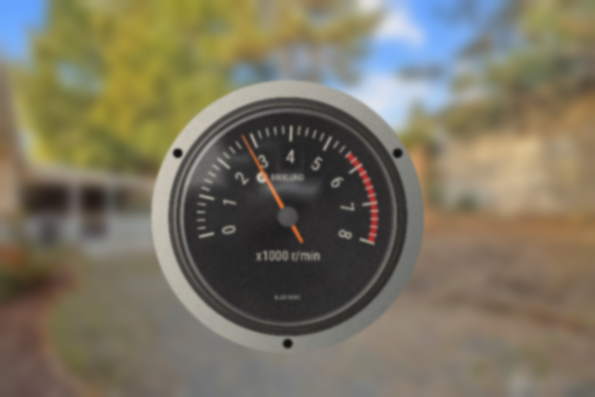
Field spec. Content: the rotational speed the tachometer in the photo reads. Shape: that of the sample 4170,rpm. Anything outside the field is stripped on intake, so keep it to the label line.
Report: 2800,rpm
